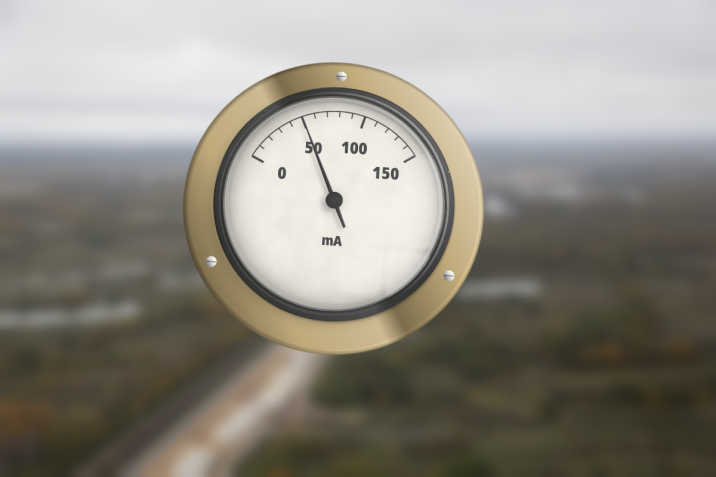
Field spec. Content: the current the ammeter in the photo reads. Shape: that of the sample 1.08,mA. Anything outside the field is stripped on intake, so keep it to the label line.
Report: 50,mA
